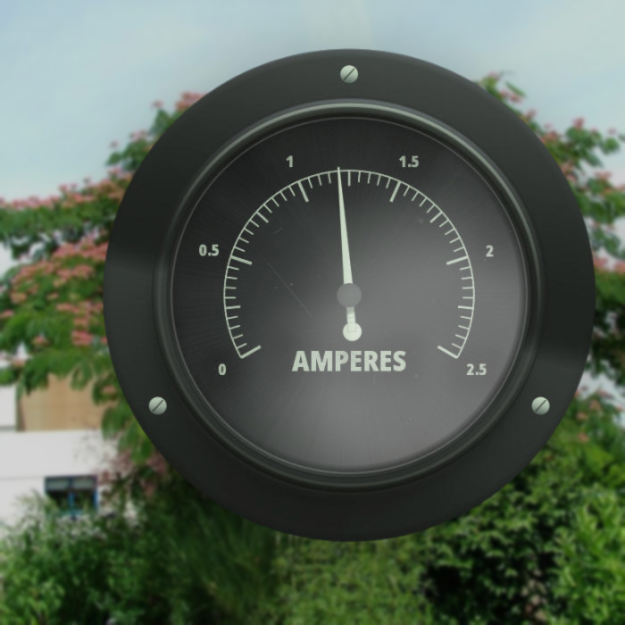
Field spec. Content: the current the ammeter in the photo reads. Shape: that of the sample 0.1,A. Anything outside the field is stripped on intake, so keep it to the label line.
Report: 1.2,A
